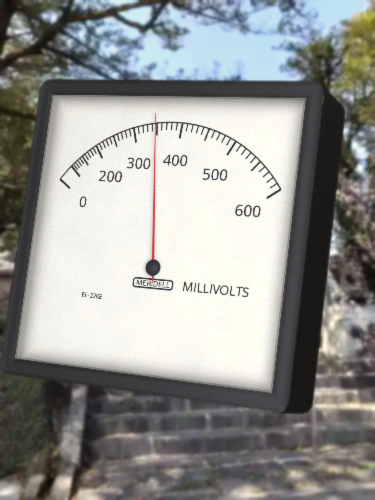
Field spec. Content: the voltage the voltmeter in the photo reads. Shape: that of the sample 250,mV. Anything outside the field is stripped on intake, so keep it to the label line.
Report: 350,mV
